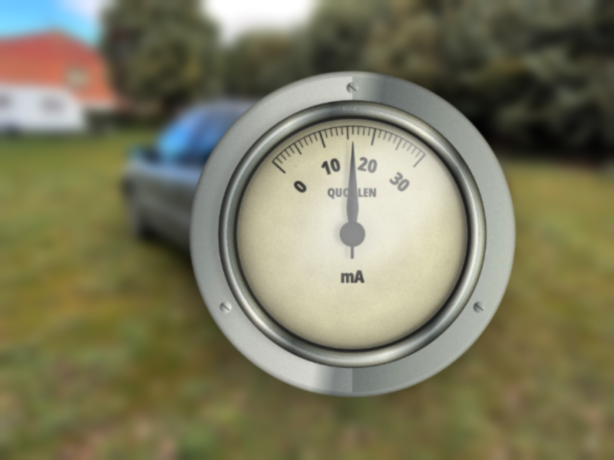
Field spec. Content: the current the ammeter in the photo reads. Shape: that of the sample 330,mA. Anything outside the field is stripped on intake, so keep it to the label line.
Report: 16,mA
